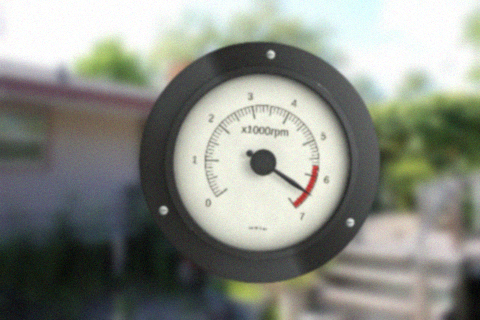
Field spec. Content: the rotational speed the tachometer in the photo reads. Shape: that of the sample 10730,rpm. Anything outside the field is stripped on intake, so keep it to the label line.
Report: 6500,rpm
